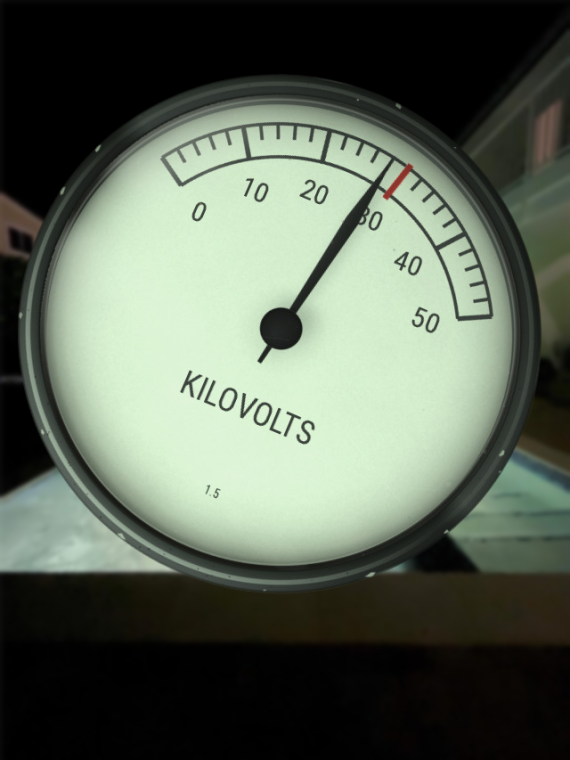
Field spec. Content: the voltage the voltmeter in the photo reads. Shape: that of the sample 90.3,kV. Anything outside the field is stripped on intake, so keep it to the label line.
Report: 28,kV
